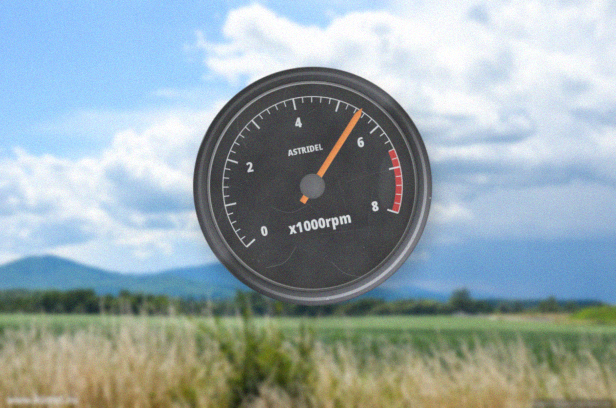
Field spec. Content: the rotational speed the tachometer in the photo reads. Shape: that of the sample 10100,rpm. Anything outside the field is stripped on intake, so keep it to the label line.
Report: 5500,rpm
